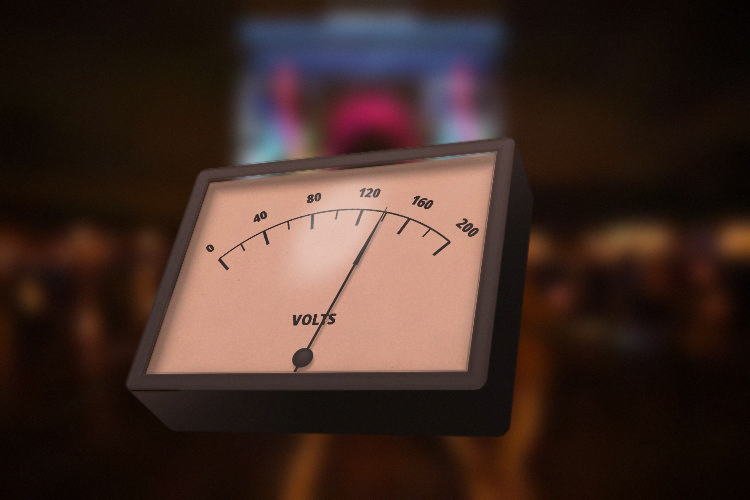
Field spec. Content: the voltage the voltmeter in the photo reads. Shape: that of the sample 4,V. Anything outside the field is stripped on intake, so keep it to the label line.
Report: 140,V
